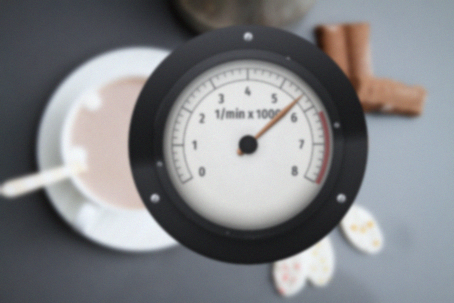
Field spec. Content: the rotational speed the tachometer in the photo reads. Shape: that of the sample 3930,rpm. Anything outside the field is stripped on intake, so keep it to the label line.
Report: 5600,rpm
